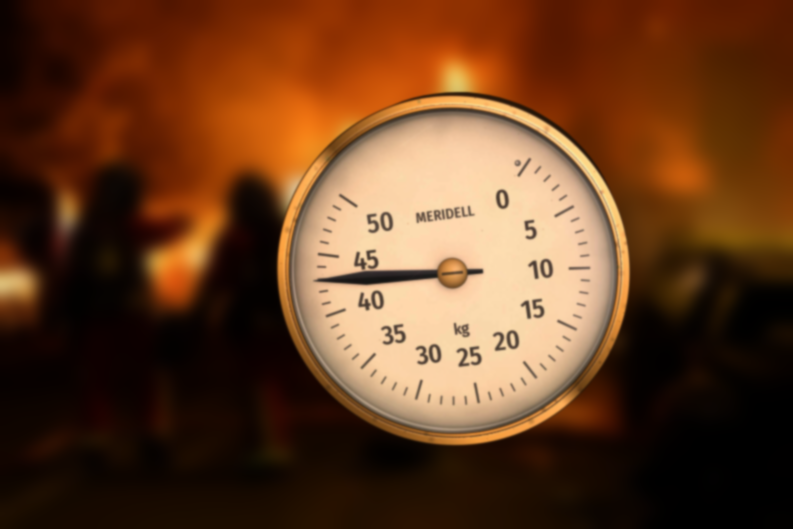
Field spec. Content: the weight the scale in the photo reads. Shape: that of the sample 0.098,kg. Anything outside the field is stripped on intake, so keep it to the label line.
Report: 43,kg
